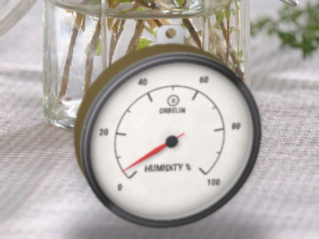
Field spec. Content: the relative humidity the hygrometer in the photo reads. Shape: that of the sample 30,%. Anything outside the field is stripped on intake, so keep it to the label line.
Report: 5,%
